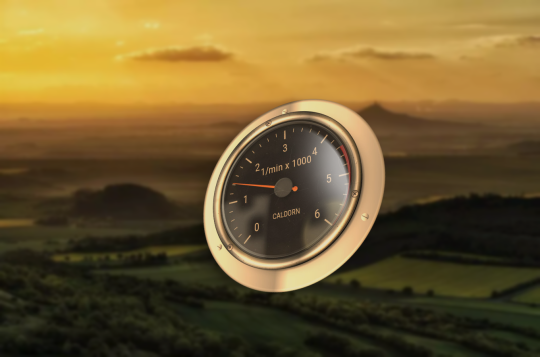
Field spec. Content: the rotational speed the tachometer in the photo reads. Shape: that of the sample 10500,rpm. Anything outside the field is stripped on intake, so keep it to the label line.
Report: 1400,rpm
